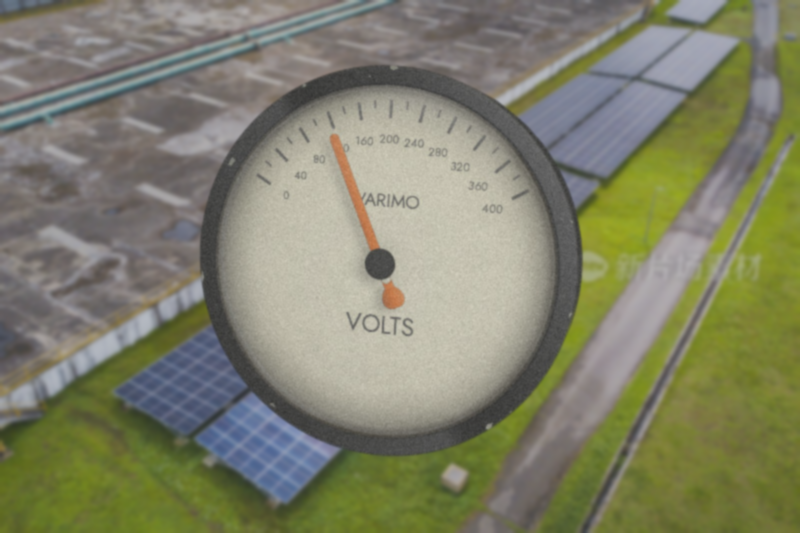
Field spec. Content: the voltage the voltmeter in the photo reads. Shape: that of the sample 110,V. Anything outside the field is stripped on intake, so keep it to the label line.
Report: 120,V
